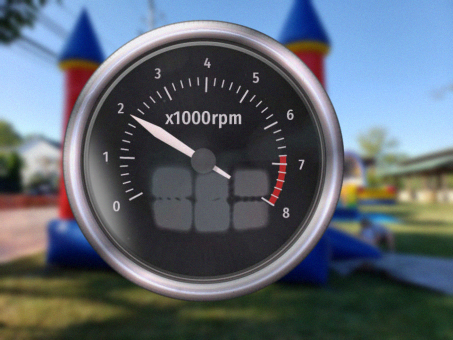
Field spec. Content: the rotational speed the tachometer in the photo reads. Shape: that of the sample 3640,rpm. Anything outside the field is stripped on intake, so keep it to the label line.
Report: 2000,rpm
